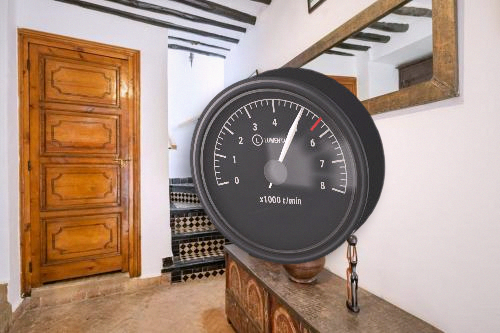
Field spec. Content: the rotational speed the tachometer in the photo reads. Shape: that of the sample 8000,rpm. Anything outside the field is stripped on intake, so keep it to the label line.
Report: 5000,rpm
